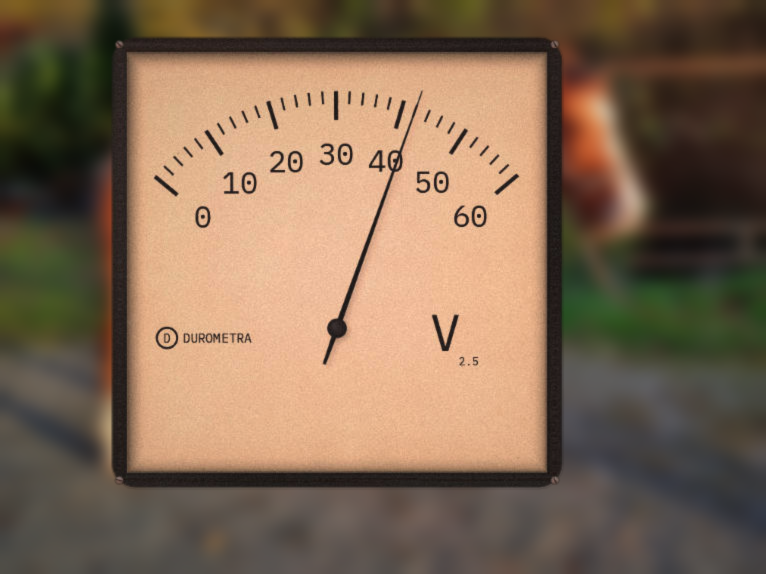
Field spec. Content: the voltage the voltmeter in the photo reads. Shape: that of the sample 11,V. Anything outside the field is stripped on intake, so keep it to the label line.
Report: 42,V
